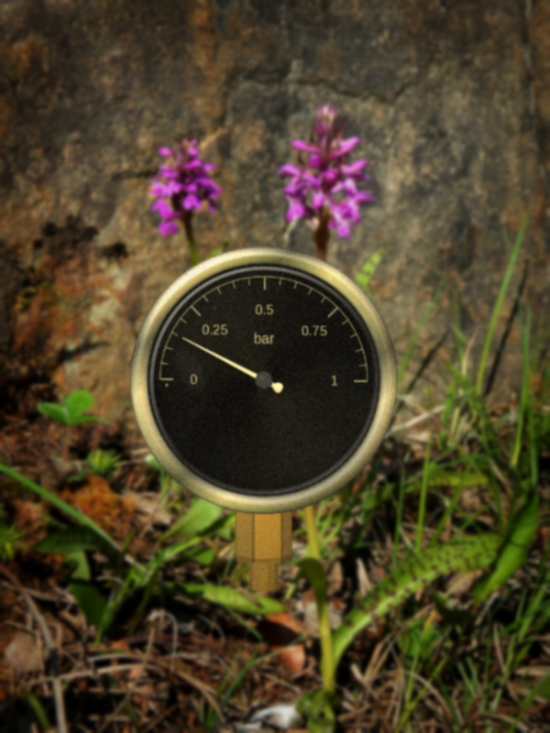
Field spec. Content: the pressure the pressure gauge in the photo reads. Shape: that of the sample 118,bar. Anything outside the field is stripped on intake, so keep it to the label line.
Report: 0.15,bar
